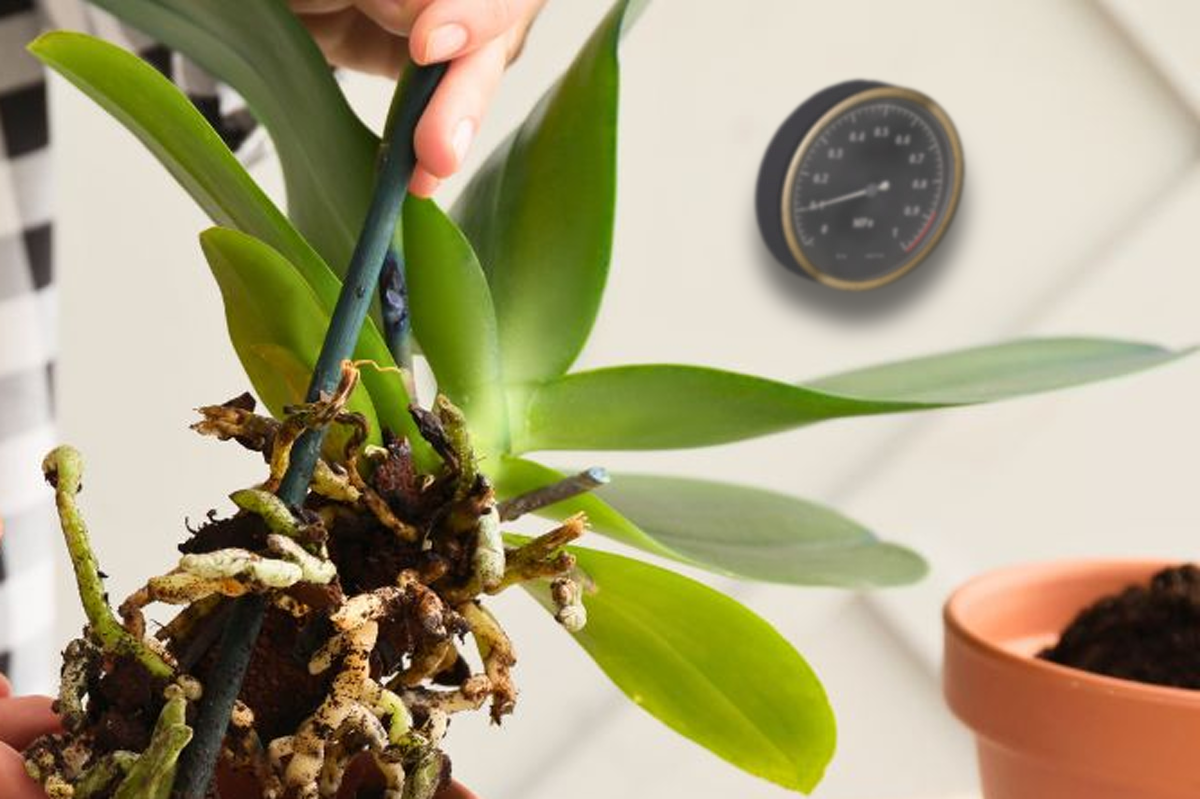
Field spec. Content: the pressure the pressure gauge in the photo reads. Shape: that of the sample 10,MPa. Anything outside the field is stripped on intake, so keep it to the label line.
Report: 0.1,MPa
